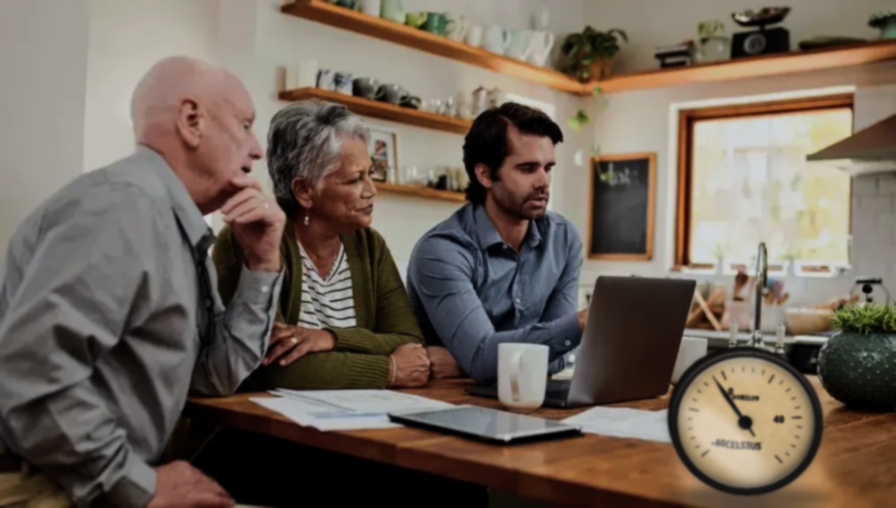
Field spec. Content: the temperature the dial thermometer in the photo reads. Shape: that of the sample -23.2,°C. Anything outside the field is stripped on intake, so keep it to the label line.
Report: -4,°C
